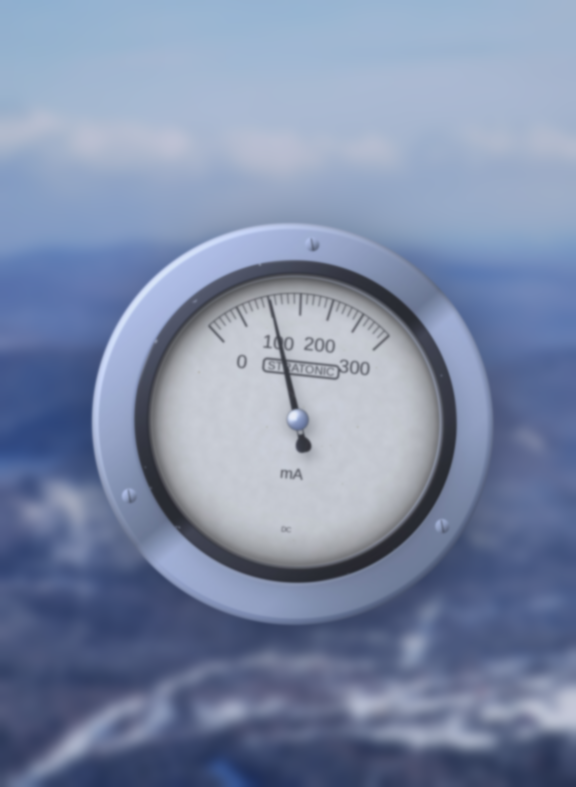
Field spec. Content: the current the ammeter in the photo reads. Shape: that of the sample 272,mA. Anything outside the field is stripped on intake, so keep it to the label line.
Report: 100,mA
